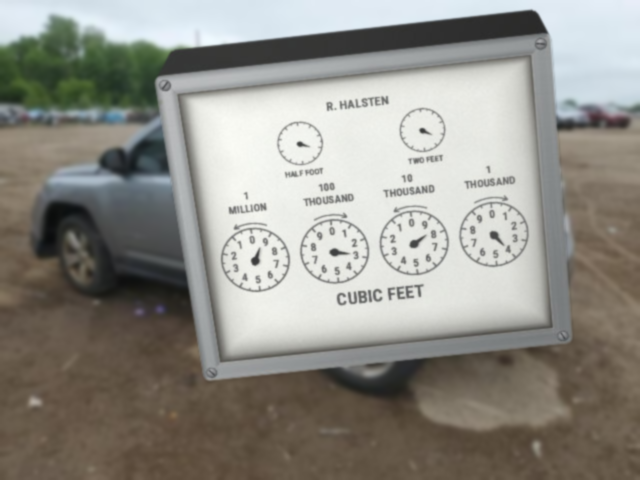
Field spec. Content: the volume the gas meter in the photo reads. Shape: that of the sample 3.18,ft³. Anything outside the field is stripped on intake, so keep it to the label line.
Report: 928400,ft³
